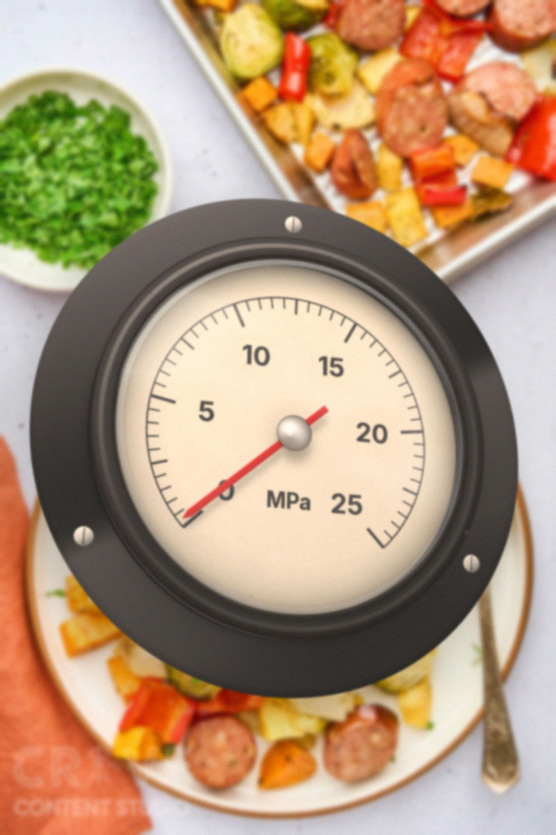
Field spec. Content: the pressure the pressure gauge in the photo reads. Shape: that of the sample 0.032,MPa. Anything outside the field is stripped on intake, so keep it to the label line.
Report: 0.25,MPa
